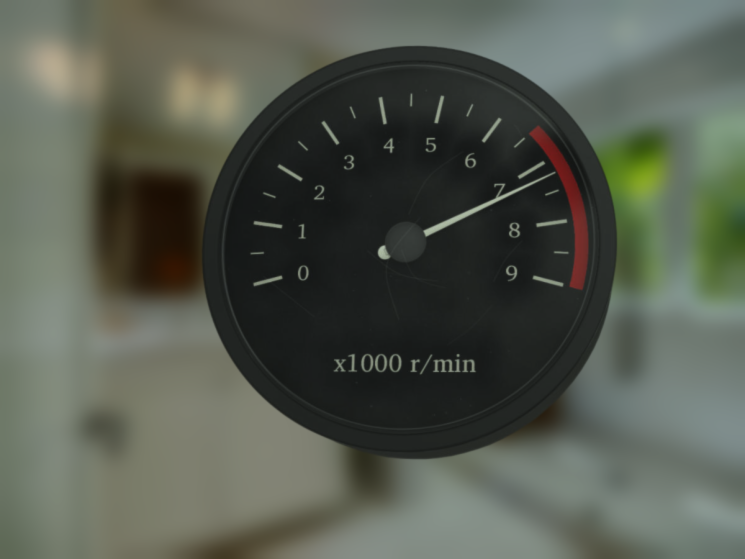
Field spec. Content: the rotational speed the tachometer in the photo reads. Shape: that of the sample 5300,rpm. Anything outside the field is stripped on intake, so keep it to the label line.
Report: 7250,rpm
